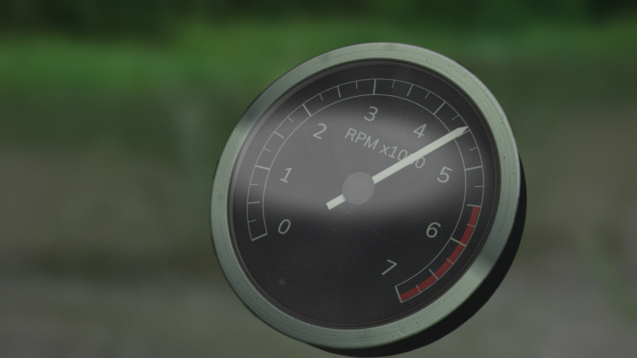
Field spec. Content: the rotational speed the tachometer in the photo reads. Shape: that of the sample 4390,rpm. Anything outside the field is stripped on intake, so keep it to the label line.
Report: 4500,rpm
